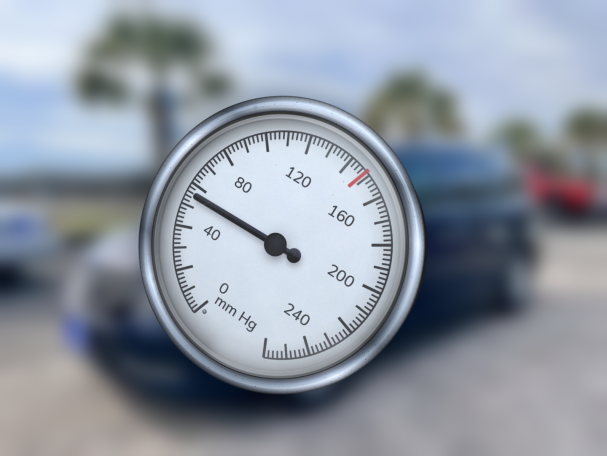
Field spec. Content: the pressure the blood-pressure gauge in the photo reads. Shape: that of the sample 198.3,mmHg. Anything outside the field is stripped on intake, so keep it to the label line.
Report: 56,mmHg
